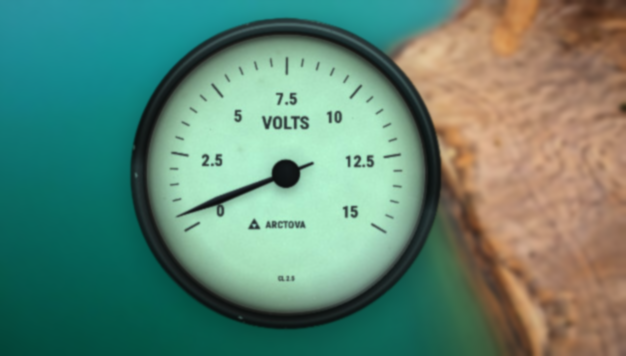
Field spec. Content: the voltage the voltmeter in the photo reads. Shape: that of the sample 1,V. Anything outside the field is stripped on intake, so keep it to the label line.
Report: 0.5,V
